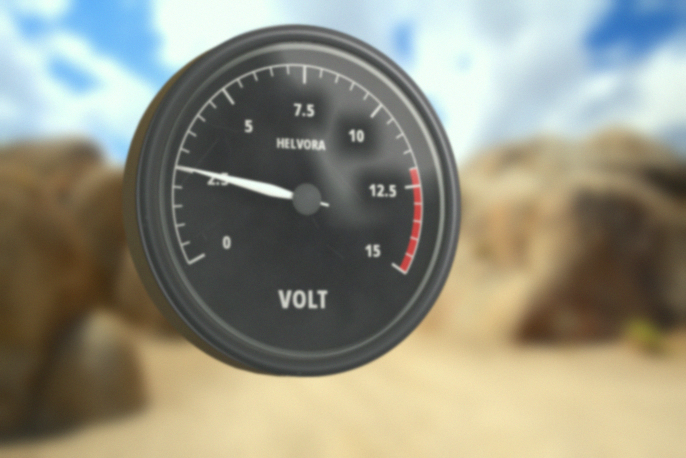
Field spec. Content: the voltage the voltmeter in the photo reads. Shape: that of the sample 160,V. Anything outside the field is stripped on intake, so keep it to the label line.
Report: 2.5,V
